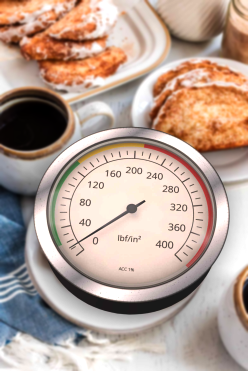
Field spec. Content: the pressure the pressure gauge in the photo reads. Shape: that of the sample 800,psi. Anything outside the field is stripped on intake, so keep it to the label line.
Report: 10,psi
